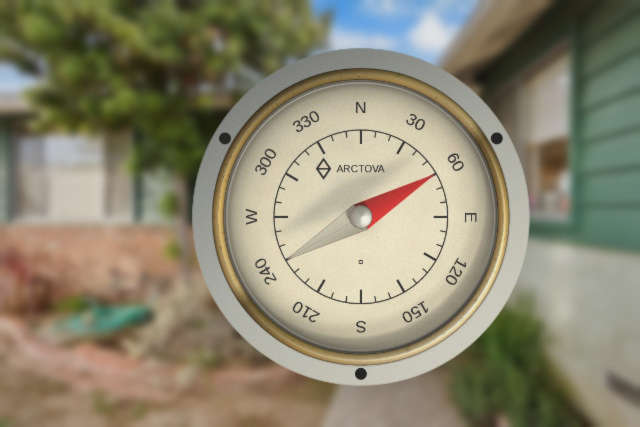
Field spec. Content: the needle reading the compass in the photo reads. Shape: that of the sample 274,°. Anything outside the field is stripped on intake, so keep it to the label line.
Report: 60,°
